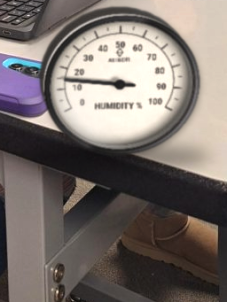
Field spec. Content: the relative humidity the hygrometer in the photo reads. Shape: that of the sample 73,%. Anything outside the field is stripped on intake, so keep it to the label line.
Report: 15,%
